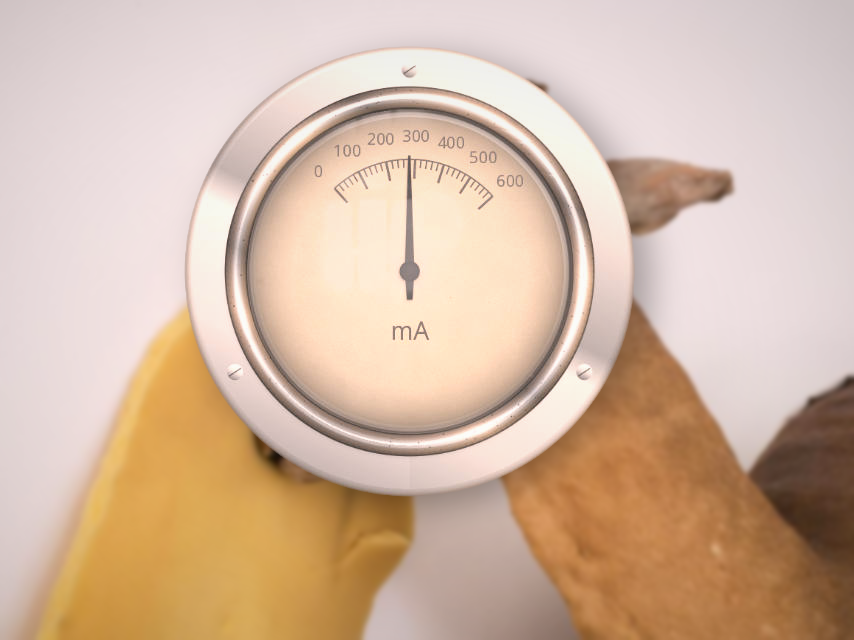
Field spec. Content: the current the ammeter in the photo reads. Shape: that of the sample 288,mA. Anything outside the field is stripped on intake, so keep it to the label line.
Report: 280,mA
